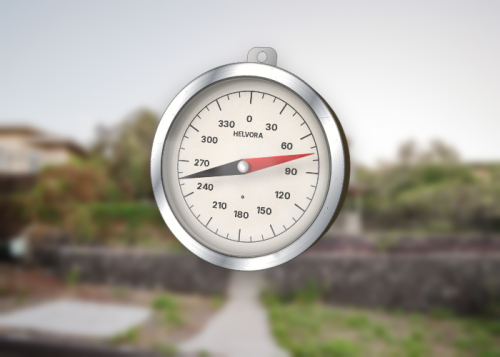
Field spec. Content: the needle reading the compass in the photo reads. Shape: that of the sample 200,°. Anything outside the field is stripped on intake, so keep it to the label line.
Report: 75,°
